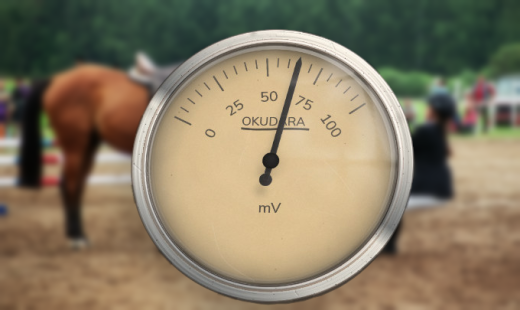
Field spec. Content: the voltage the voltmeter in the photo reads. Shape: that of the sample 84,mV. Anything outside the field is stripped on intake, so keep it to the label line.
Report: 65,mV
